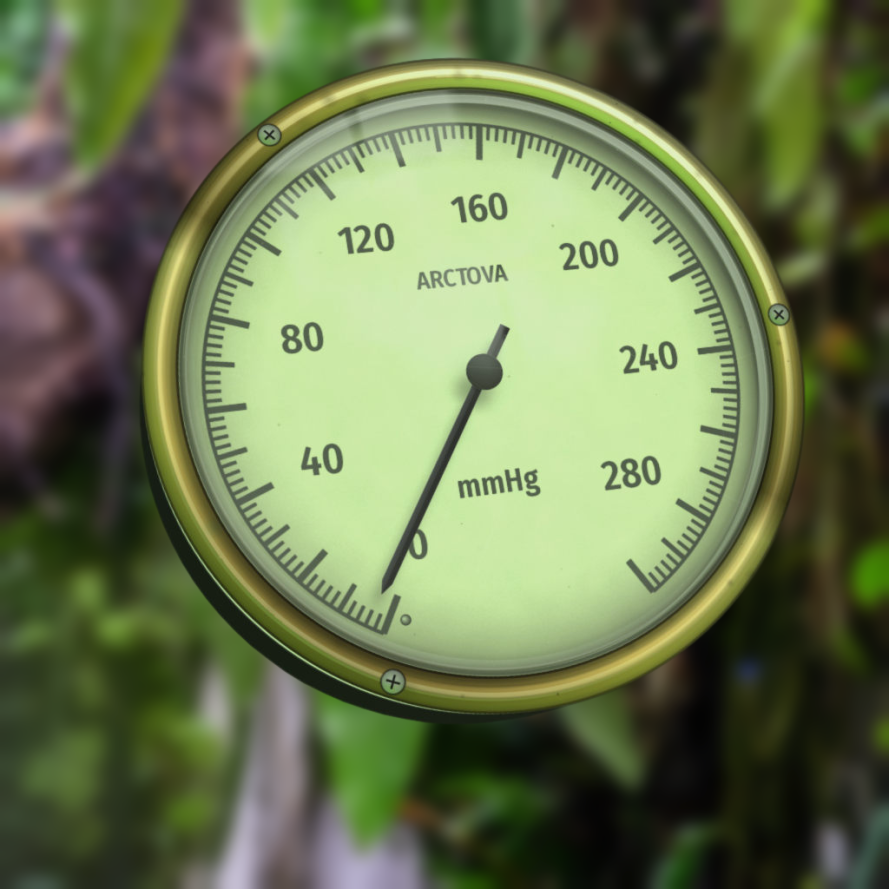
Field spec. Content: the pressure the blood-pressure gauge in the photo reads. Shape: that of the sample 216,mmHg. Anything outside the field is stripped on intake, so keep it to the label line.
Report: 4,mmHg
